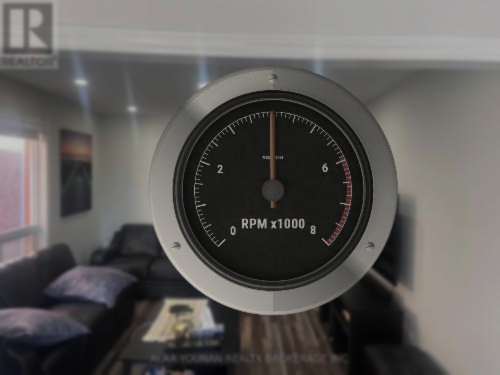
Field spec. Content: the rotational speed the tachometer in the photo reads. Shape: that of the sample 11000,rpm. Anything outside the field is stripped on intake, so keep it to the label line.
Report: 4000,rpm
